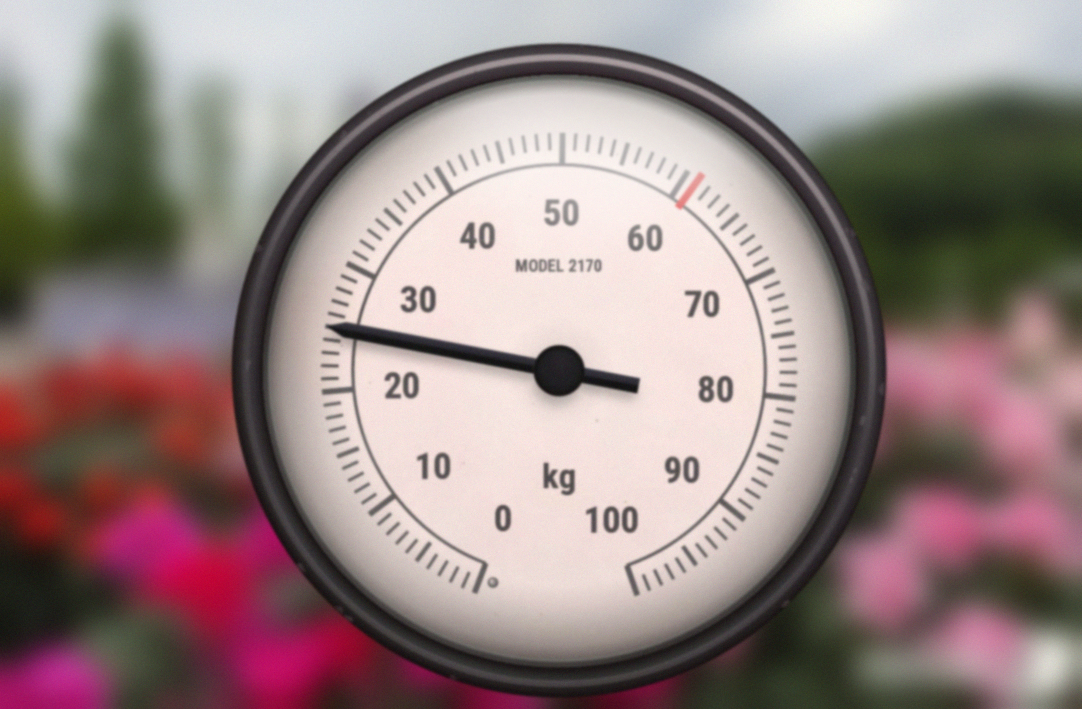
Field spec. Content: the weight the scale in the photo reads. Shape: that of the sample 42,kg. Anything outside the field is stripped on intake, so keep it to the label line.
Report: 25,kg
